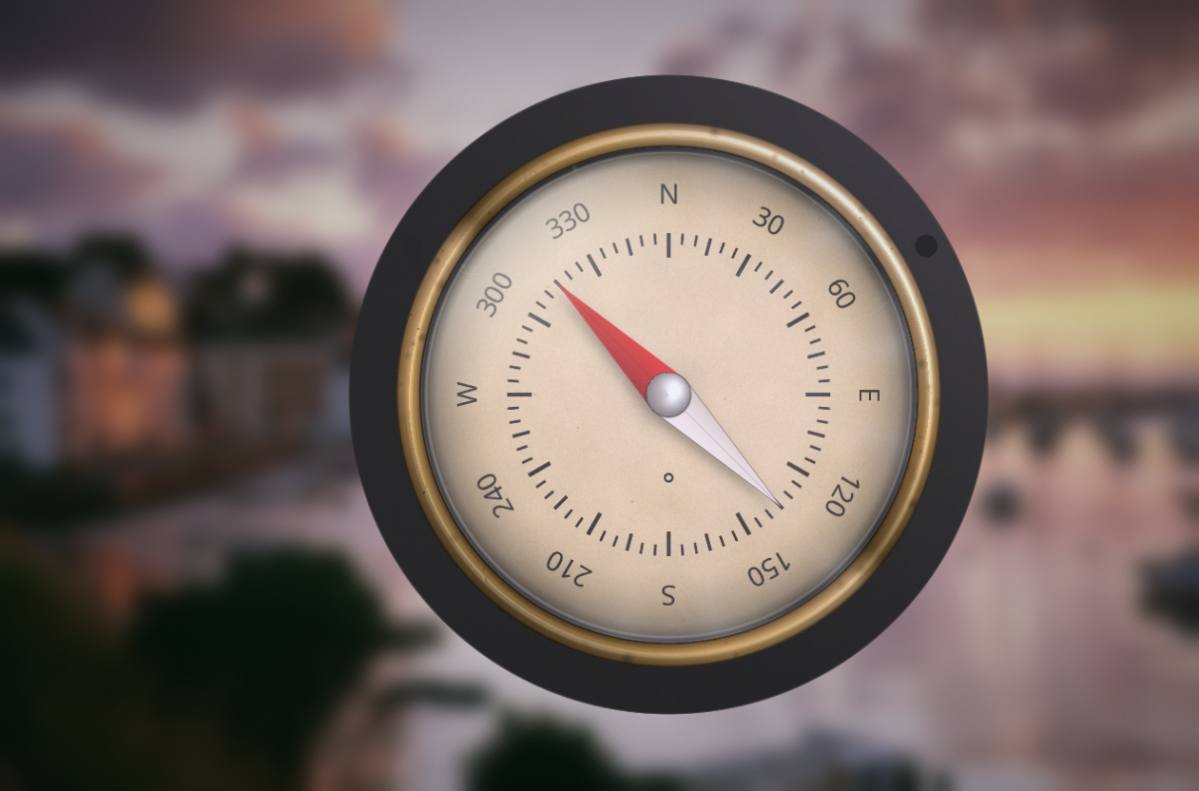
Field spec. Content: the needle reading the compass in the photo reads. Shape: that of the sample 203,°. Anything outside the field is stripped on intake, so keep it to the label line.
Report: 315,°
